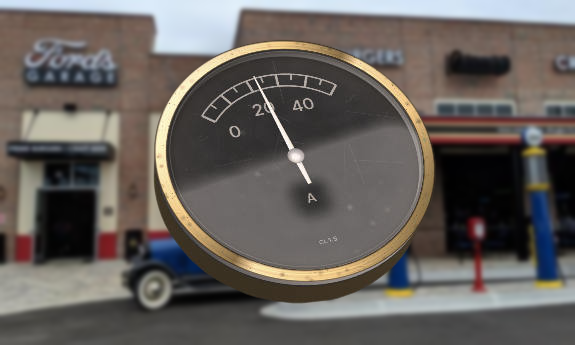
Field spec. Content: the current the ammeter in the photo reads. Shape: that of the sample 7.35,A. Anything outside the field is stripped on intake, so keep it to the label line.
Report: 22.5,A
